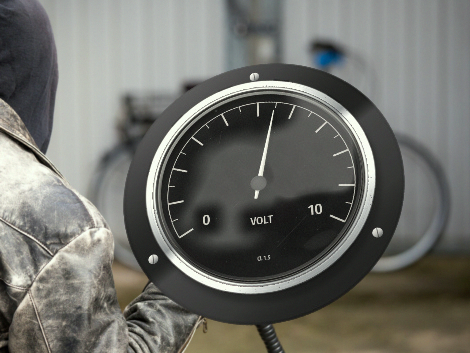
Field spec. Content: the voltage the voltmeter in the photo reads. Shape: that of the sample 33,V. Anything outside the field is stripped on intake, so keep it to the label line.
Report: 5.5,V
